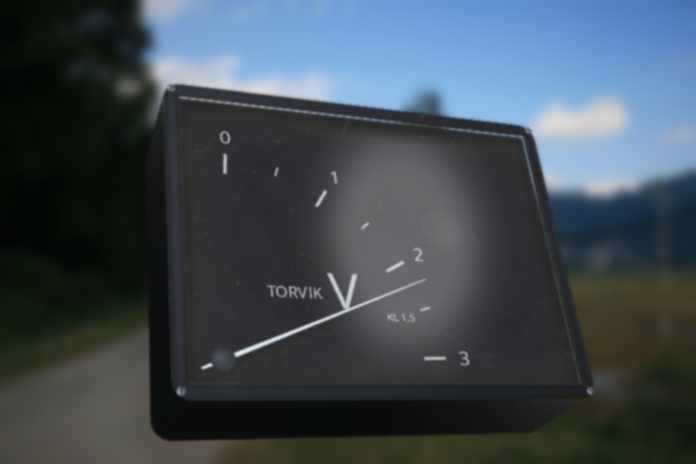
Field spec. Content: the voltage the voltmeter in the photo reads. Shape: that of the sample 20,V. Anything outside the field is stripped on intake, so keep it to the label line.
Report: 2.25,V
